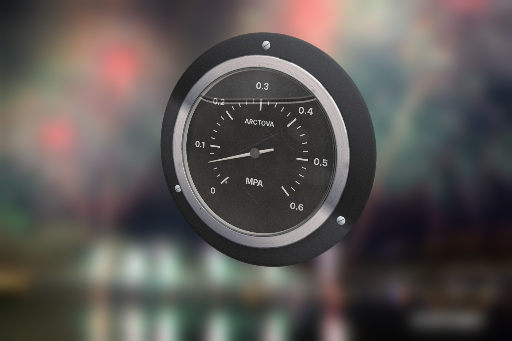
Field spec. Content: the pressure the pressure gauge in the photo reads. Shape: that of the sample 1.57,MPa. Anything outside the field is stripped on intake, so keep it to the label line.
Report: 0.06,MPa
